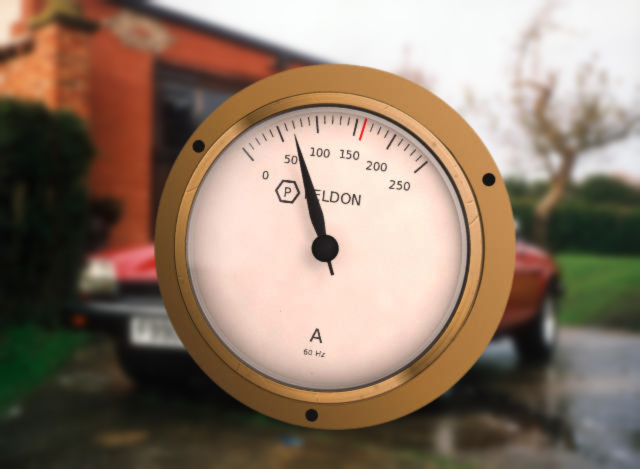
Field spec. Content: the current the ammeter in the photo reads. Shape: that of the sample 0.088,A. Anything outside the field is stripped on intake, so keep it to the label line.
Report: 70,A
